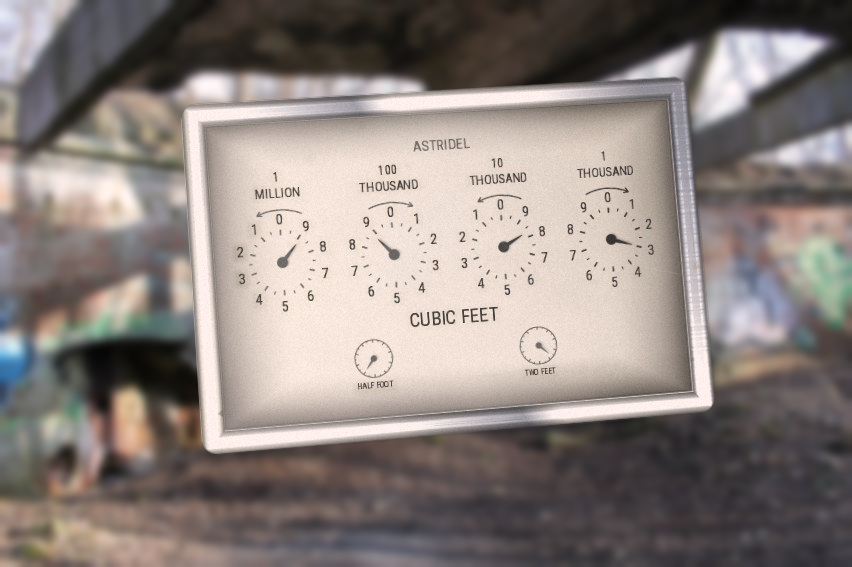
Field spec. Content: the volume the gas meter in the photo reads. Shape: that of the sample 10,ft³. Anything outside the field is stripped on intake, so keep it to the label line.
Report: 888300,ft³
